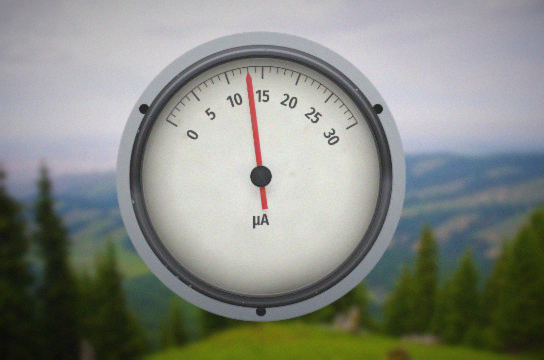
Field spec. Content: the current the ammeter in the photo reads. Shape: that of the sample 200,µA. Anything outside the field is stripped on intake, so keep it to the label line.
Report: 13,µA
